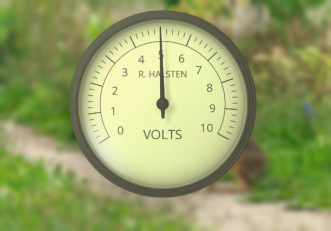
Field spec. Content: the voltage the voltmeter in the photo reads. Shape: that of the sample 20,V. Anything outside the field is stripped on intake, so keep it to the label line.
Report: 5,V
